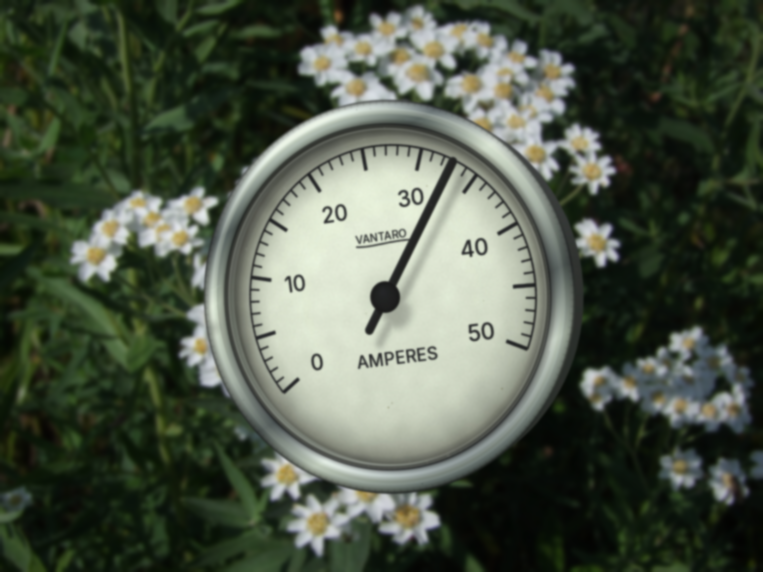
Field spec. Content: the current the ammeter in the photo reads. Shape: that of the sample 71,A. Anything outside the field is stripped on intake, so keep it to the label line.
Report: 33,A
